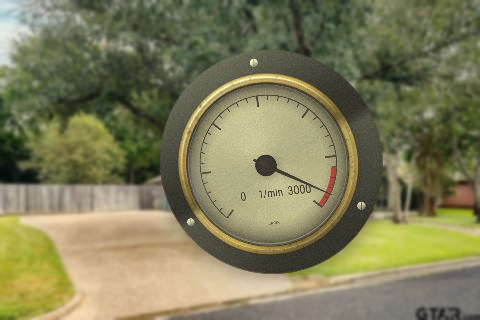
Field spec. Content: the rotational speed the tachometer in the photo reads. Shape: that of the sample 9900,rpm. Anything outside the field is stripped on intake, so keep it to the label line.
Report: 2850,rpm
